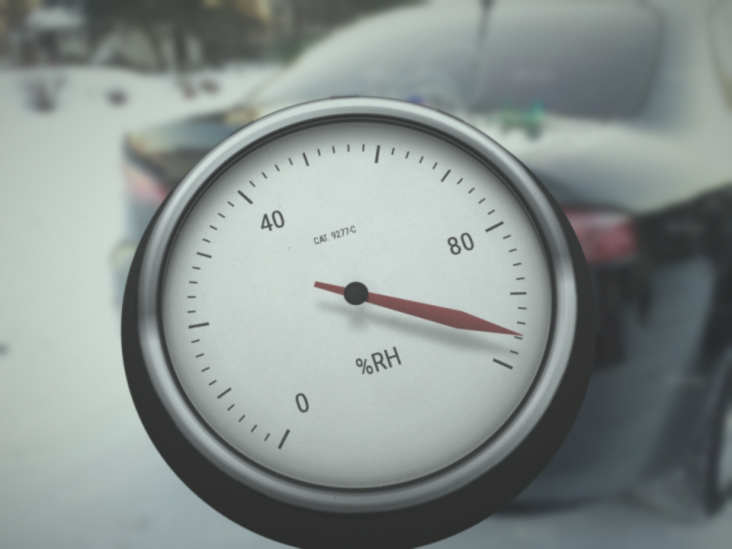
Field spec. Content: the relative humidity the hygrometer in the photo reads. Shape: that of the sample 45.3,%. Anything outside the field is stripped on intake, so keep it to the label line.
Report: 96,%
